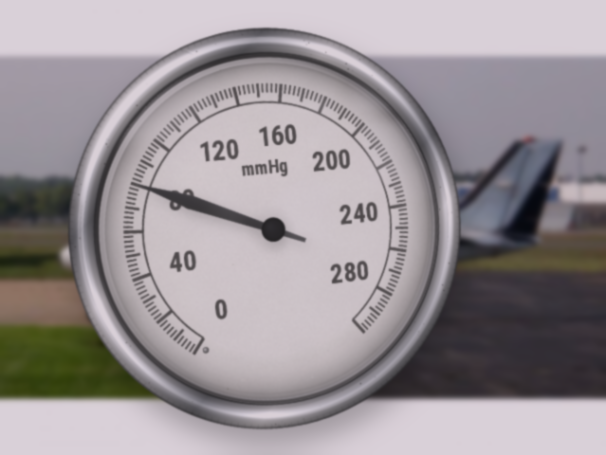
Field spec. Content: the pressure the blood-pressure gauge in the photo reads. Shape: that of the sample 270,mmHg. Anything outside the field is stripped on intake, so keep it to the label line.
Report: 80,mmHg
